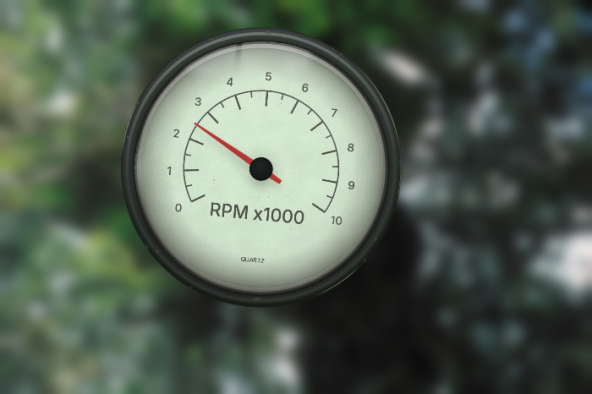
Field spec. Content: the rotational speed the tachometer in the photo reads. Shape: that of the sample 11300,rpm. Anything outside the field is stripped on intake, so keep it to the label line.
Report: 2500,rpm
